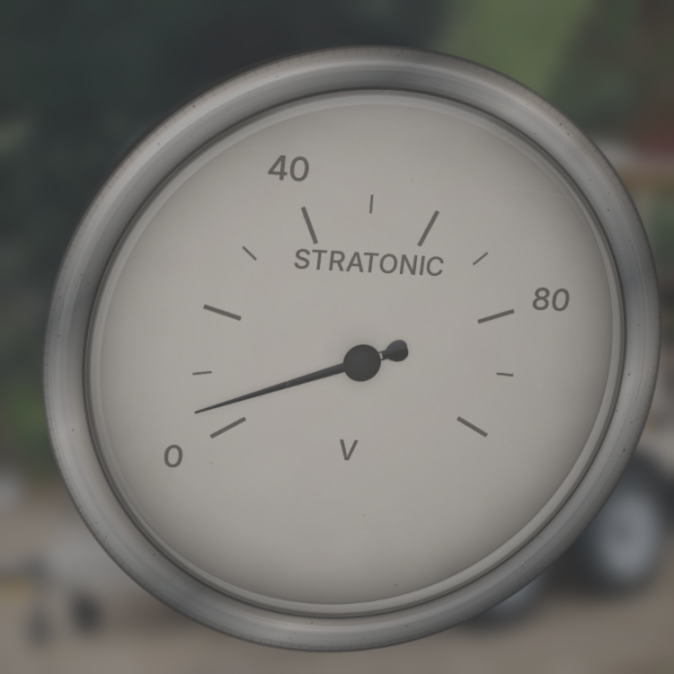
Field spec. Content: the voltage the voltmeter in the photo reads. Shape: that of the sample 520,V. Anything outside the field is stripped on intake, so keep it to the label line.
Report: 5,V
